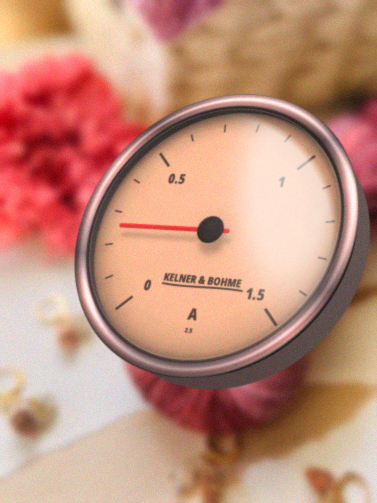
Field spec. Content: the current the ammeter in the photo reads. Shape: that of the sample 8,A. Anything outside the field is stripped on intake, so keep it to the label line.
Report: 0.25,A
